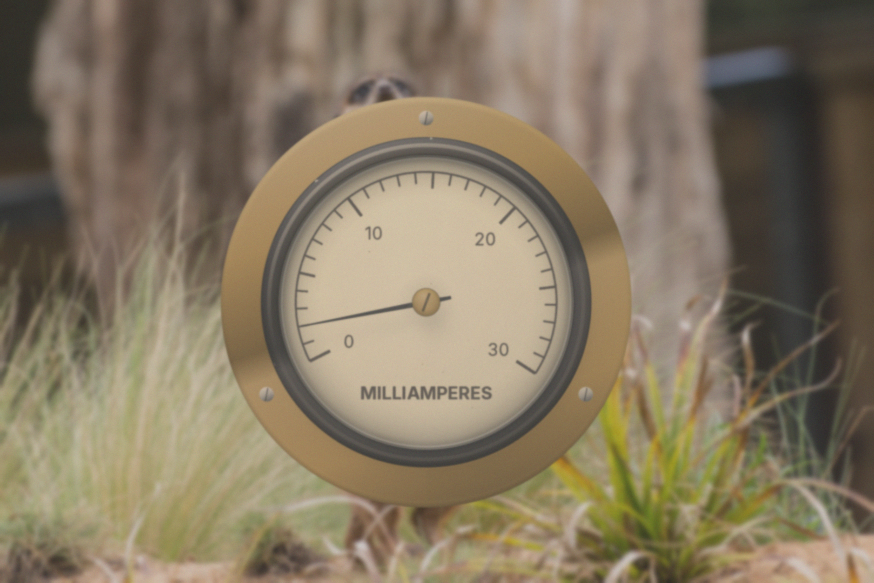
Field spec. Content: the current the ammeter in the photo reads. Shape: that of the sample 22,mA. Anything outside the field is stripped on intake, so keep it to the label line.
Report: 2,mA
